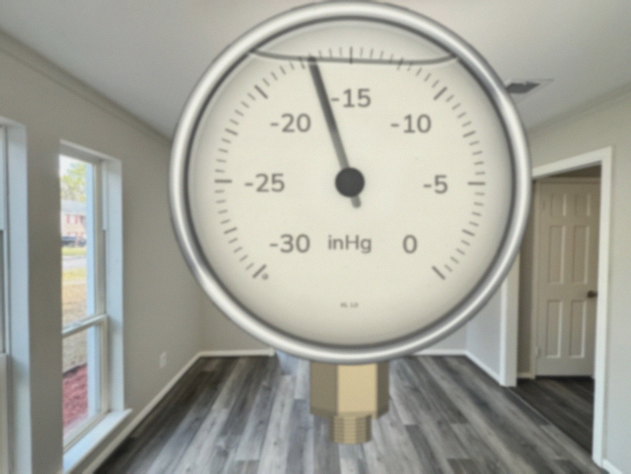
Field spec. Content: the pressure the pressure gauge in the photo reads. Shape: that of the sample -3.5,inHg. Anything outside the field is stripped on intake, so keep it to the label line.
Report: -17,inHg
